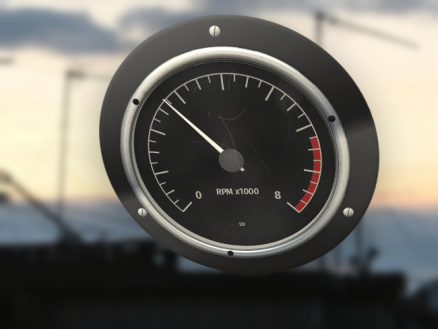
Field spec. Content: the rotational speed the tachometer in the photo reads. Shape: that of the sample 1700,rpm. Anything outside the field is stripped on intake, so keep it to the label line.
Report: 2750,rpm
